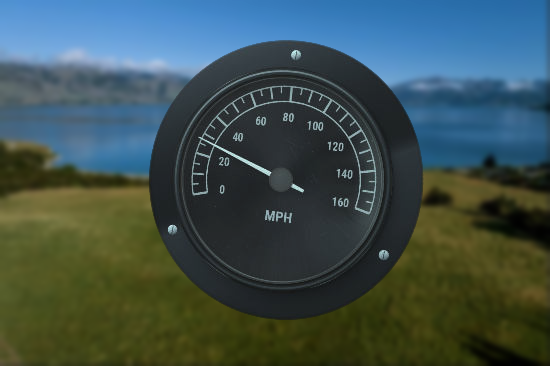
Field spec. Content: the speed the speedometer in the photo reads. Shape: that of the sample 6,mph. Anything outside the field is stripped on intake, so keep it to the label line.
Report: 27.5,mph
